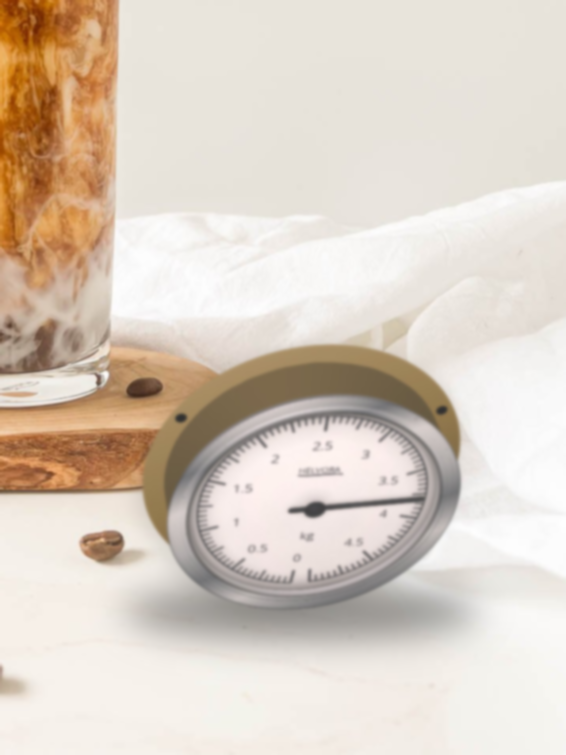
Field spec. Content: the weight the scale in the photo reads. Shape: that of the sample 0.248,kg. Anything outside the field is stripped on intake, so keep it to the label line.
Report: 3.75,kg
